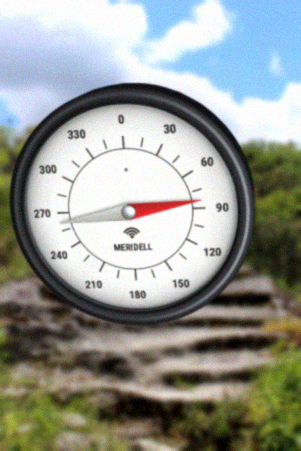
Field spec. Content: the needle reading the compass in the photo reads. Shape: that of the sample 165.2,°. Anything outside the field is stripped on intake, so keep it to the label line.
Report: 82.5,°
